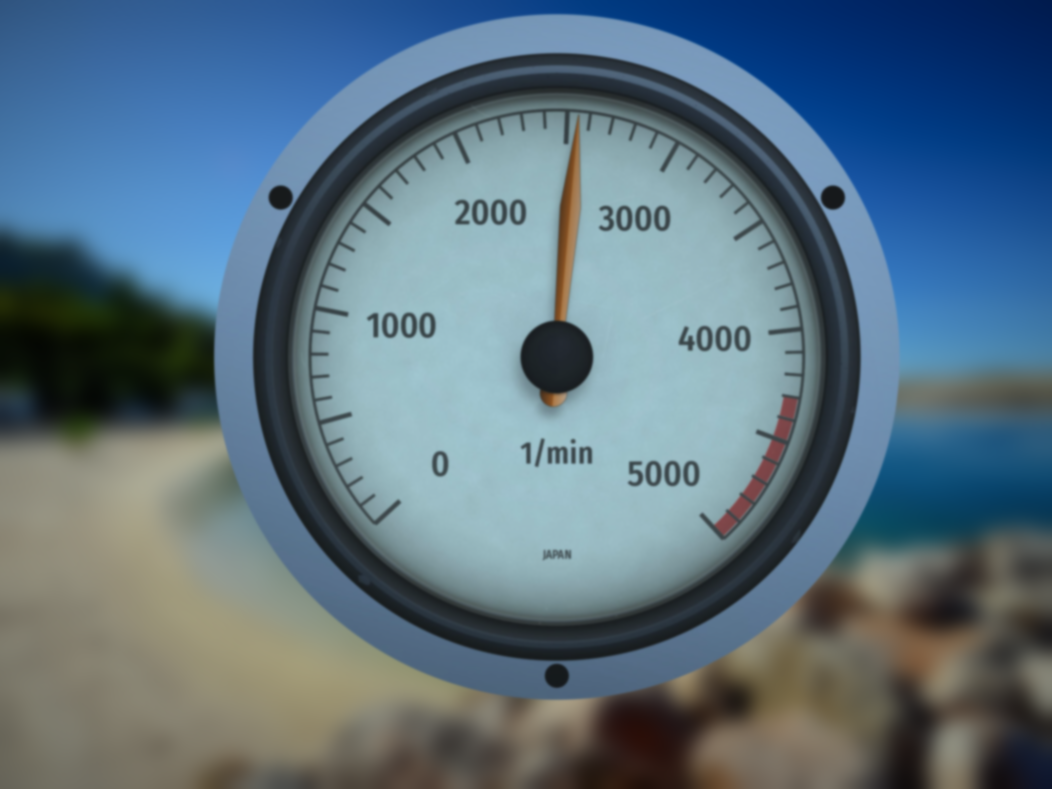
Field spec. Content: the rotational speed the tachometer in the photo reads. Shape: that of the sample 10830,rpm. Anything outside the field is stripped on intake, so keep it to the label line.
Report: 2550,rpm
